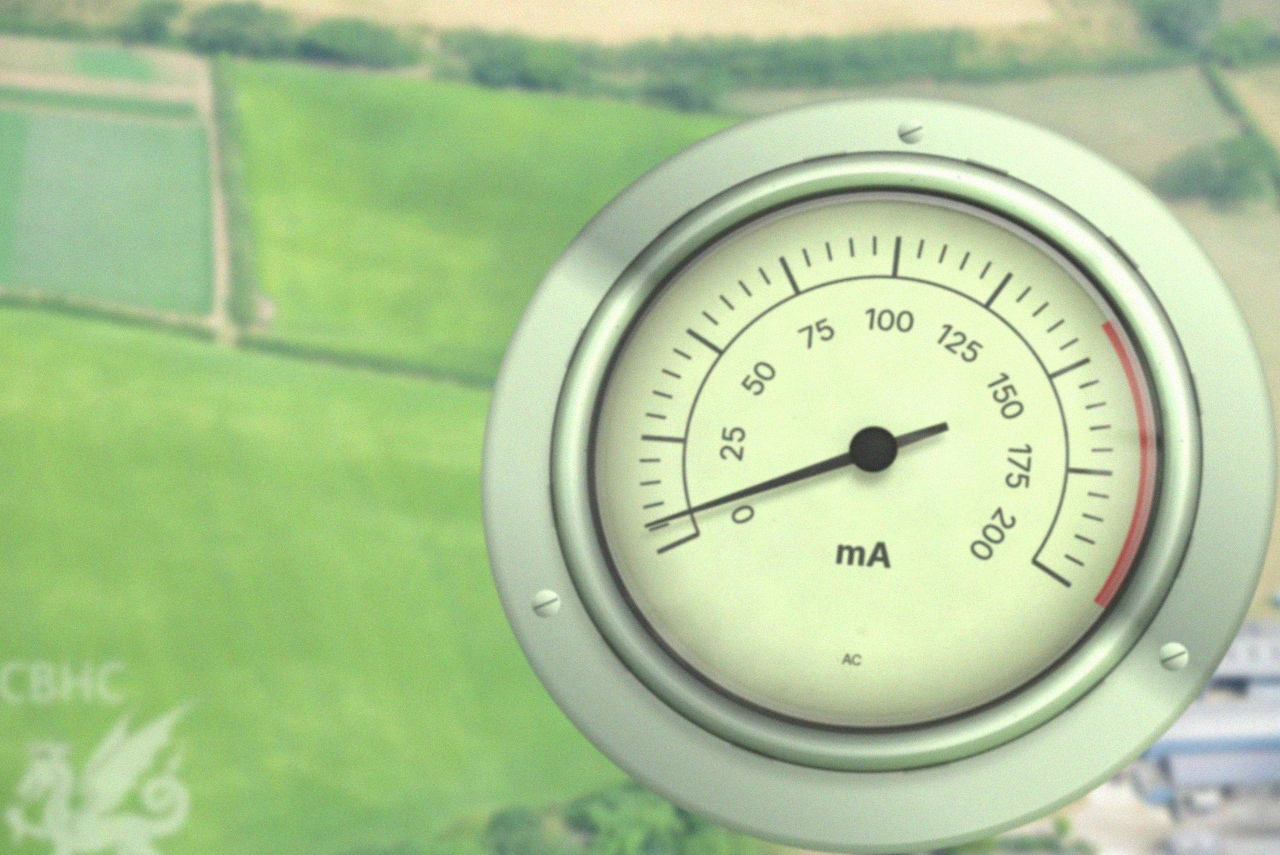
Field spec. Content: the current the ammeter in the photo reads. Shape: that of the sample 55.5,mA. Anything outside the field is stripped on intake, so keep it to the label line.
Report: 5,mA
